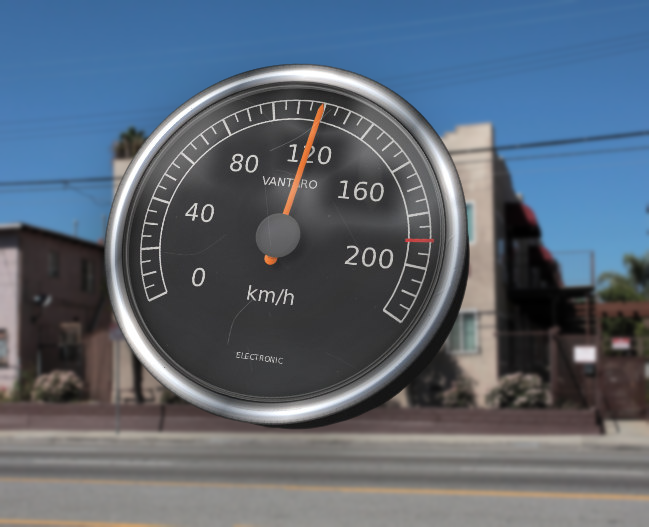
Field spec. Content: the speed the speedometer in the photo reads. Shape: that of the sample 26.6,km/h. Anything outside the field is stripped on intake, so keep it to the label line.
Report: 120,km/h
